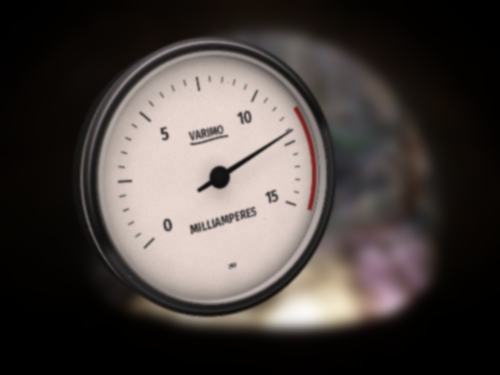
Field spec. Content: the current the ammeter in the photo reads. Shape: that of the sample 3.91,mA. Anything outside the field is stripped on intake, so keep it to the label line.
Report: 12,mA
